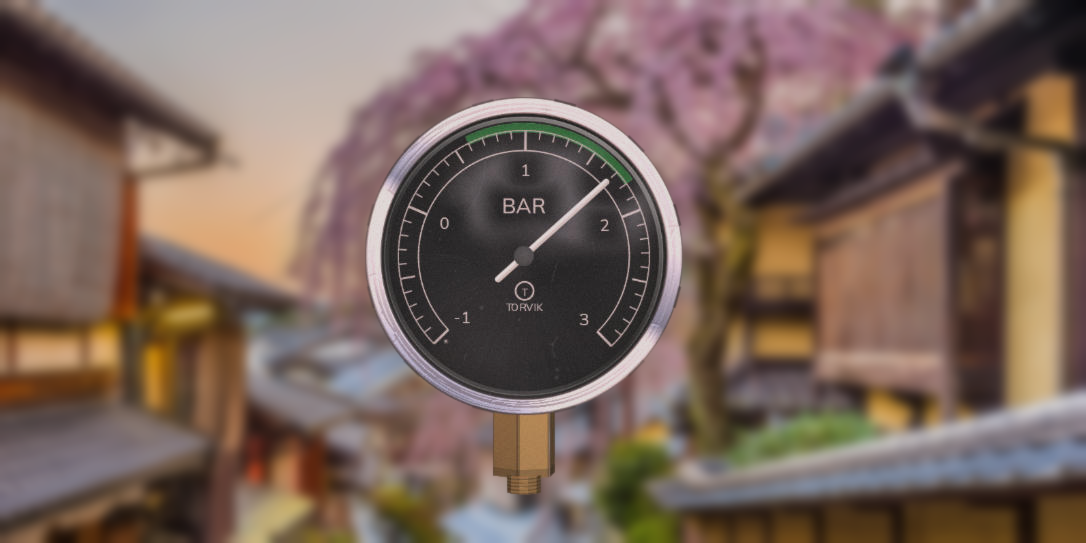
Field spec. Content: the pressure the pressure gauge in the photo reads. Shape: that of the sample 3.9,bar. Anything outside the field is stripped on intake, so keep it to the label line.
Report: 1.7,bar
